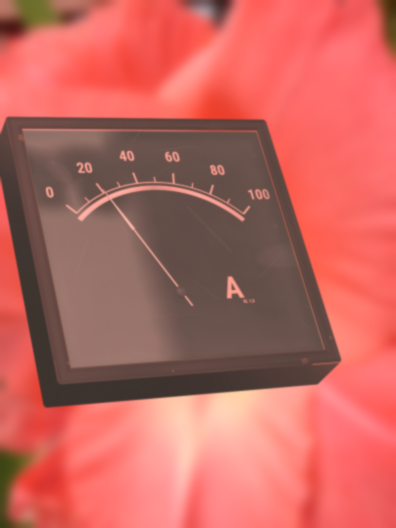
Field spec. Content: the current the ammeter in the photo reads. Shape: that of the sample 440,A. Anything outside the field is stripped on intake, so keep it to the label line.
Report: 20,A
